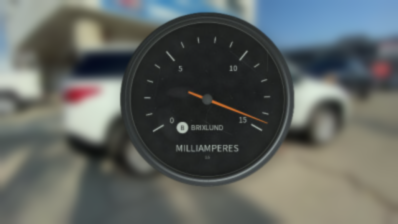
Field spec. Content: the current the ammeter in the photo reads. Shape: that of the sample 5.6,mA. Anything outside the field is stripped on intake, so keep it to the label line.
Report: 14.5,mA
